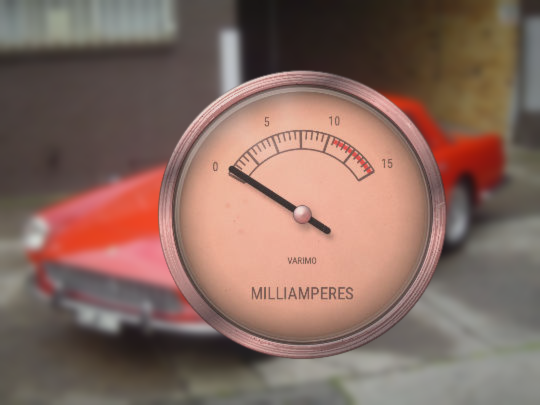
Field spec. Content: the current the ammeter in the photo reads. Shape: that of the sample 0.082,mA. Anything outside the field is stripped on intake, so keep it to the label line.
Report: 0.5,mA
